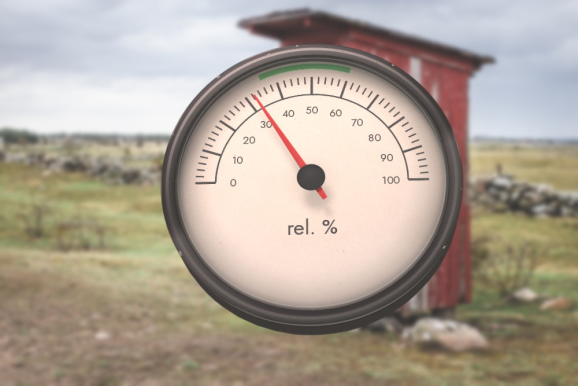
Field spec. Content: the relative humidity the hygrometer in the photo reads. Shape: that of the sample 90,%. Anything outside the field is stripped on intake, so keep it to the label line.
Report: 32,%
